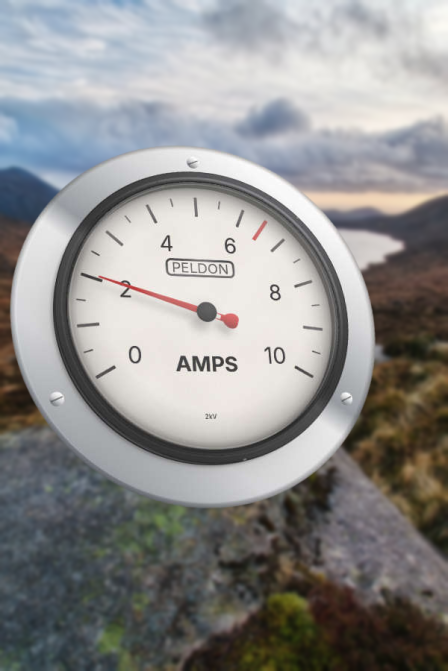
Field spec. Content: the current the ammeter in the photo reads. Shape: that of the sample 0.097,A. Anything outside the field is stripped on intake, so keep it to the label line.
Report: 2,A
